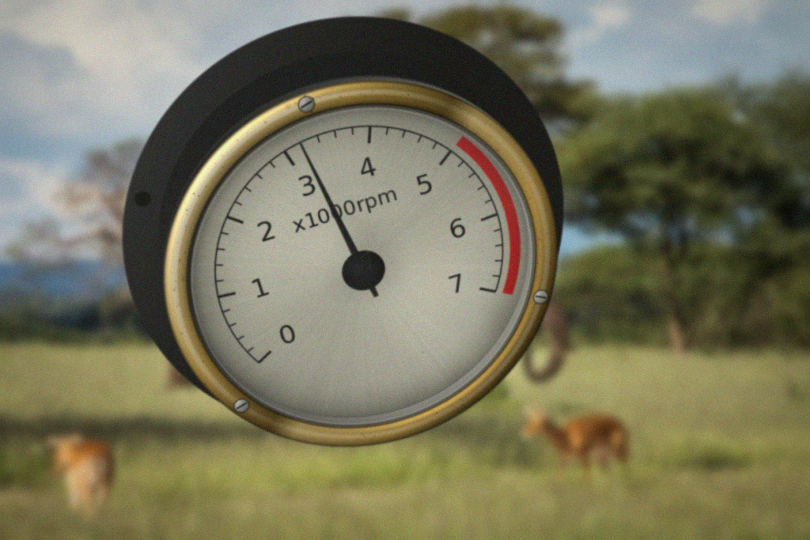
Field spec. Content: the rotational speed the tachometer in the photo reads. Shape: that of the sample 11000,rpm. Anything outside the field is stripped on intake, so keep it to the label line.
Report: 3200,rpm
